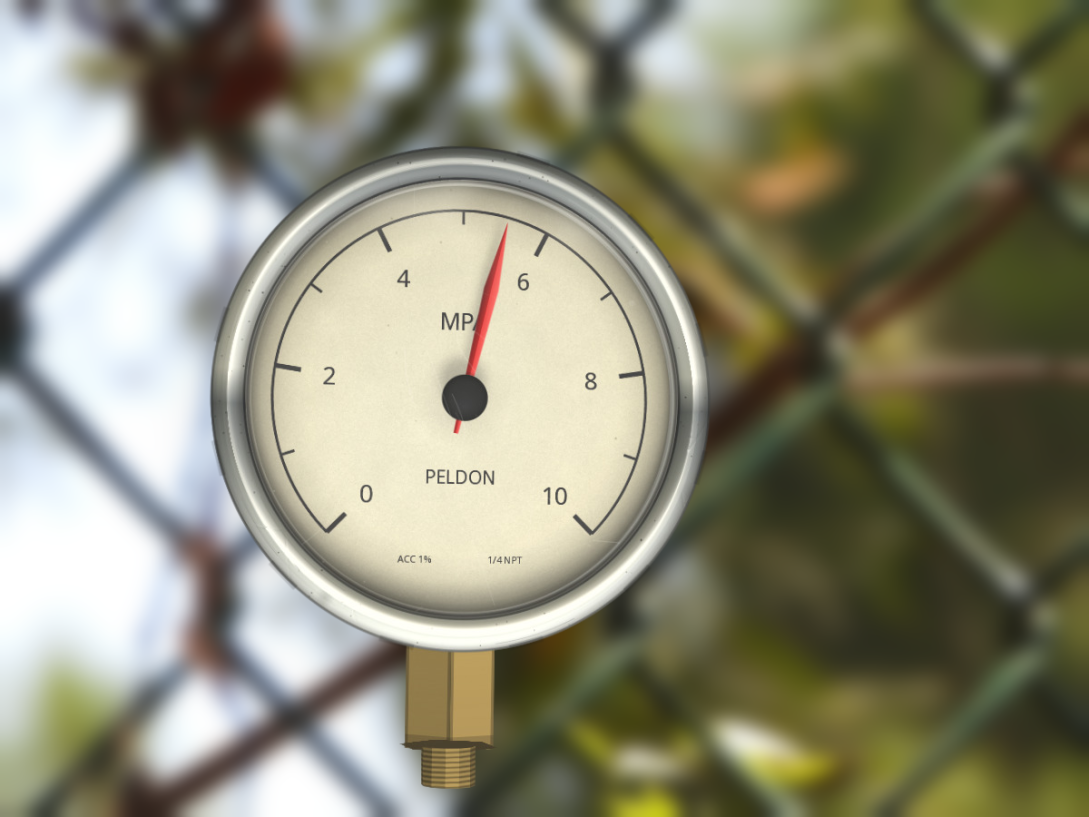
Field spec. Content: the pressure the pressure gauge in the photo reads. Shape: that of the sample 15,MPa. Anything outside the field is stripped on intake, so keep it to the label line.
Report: 5.5,MPa
